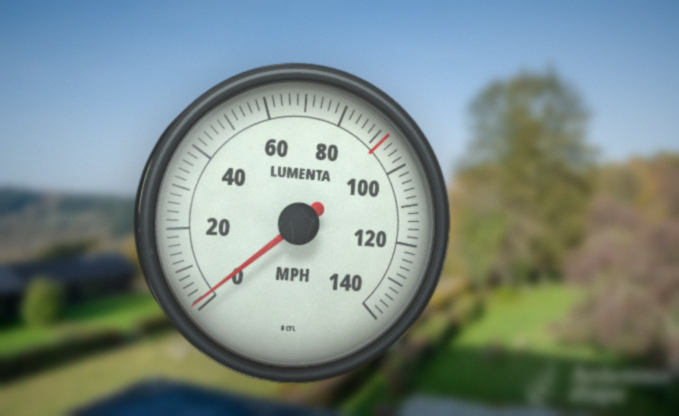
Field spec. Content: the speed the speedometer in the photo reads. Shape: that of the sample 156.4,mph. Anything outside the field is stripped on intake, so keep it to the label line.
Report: 2,mph
